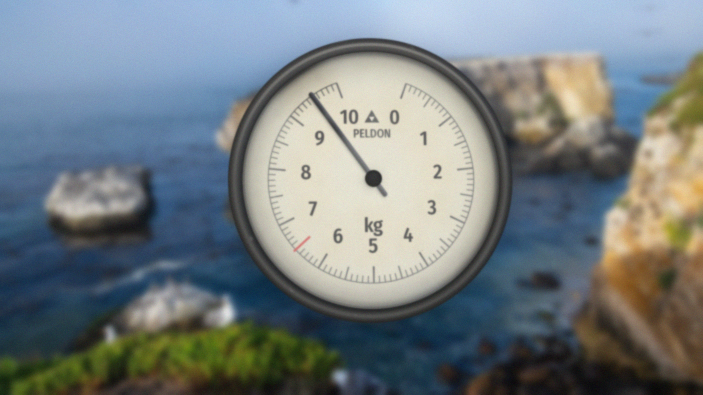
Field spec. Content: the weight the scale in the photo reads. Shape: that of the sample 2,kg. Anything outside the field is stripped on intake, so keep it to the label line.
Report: 9.5,kg
